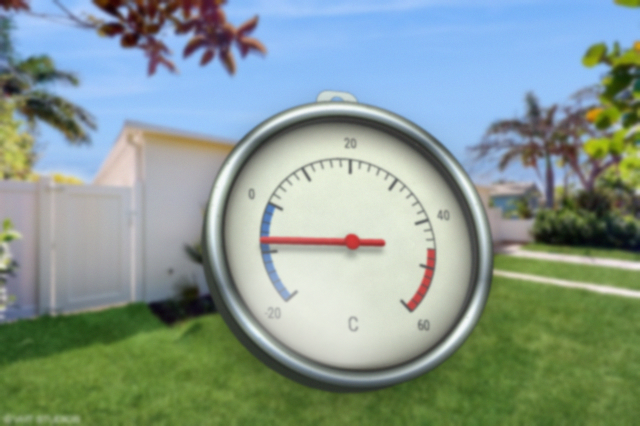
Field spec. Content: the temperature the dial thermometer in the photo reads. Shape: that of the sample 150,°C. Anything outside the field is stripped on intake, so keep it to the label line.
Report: -8,°C
